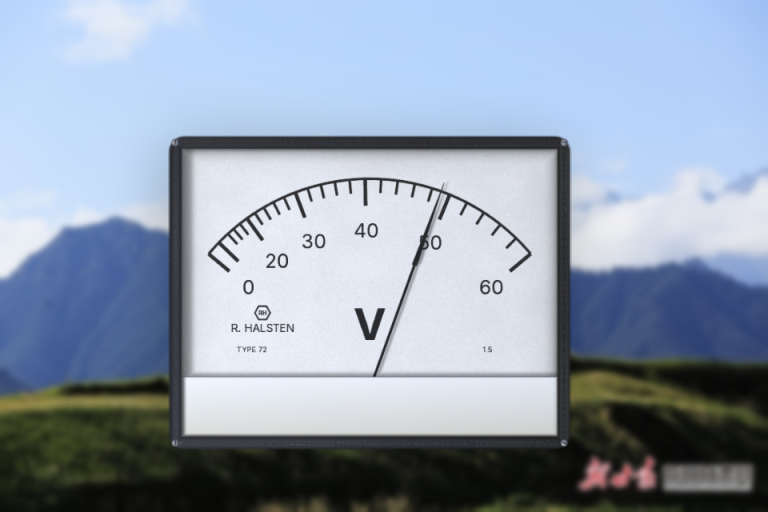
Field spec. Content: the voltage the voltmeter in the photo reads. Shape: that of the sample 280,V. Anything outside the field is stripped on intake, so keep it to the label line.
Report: 49,V
